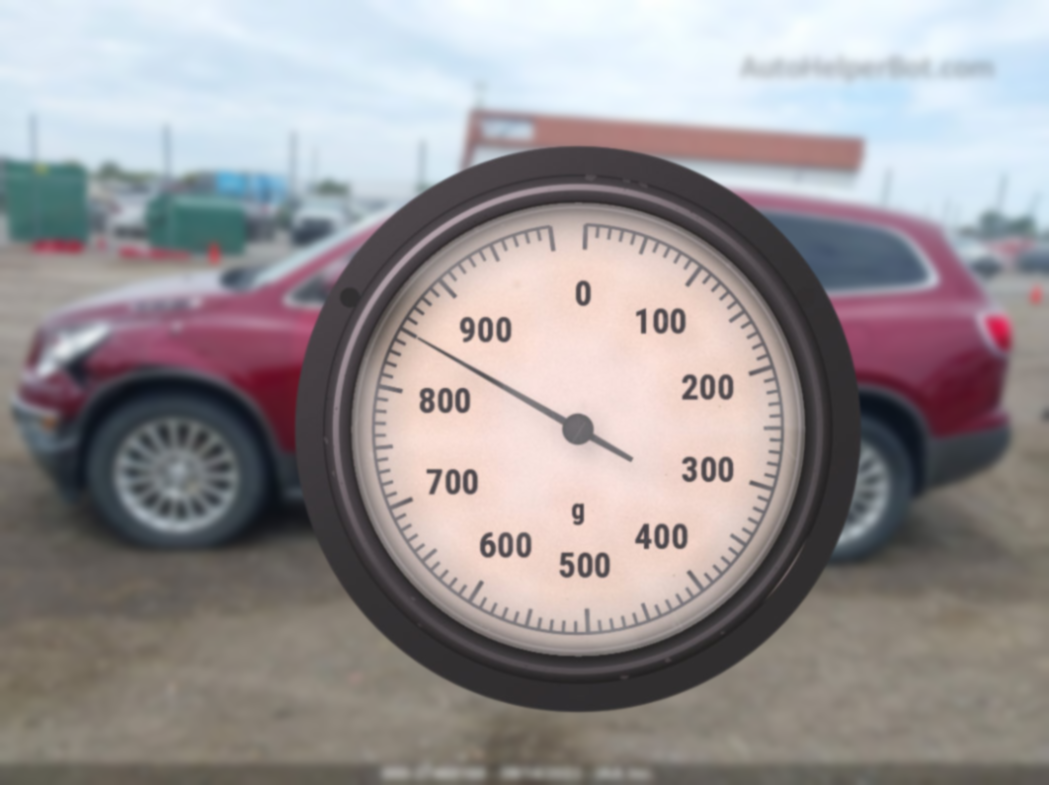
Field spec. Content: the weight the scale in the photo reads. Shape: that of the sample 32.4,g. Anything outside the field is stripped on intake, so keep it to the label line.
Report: 850,g
